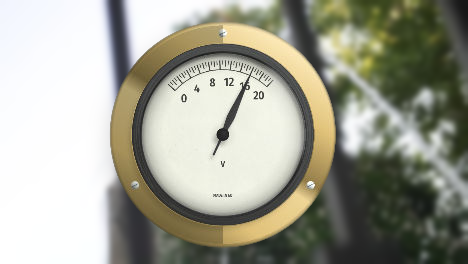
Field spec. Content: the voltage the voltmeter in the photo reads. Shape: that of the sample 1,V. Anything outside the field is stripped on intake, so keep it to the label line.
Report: 16,V
